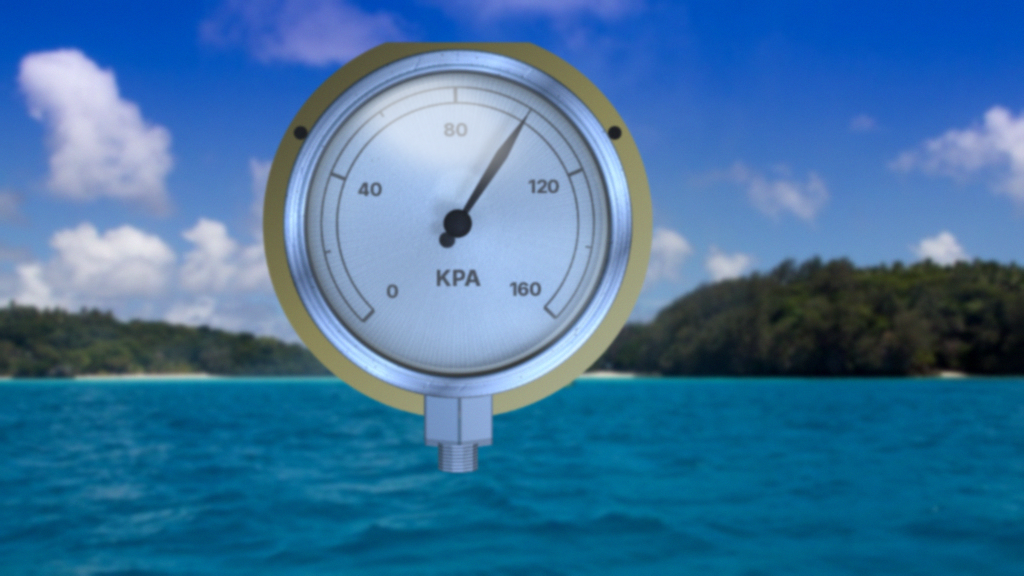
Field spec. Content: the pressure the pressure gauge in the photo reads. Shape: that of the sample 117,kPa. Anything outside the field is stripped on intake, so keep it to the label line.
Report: 100,kPa
